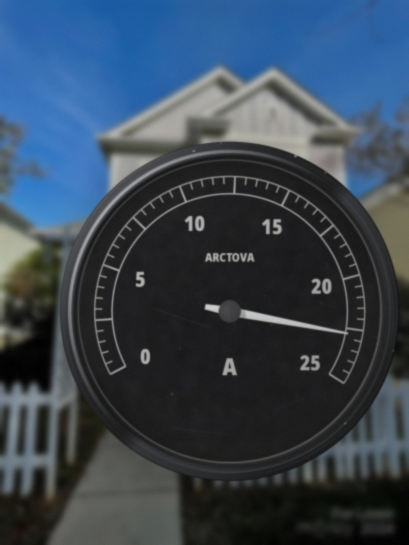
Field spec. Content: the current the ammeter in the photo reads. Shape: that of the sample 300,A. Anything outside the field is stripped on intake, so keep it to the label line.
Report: 22.75,A
